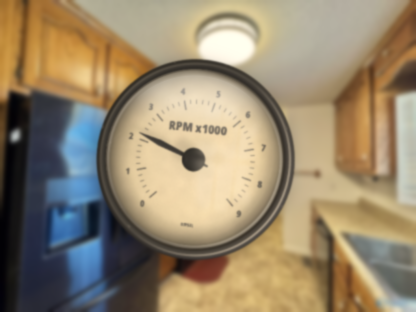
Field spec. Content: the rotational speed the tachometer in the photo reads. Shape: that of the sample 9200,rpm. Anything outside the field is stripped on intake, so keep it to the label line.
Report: 2200,rpm
